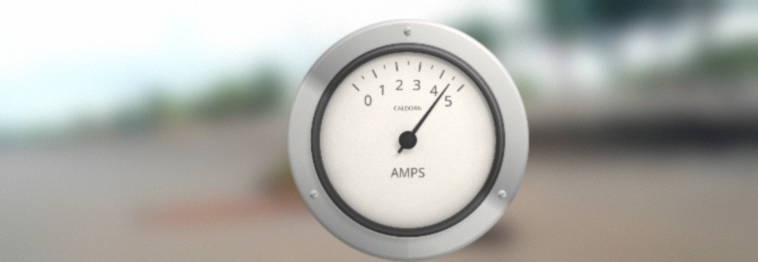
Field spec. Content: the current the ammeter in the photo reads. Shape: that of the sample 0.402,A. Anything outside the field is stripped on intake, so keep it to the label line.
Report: 4.5,A
